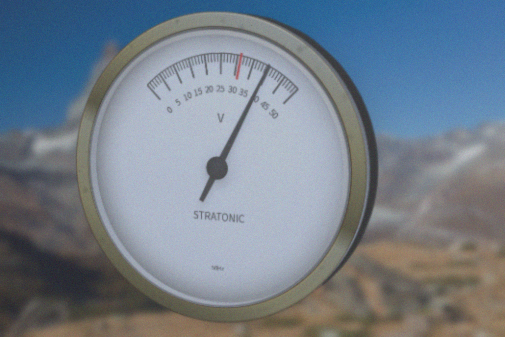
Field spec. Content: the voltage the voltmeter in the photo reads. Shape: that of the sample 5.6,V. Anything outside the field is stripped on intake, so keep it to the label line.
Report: 40,V
